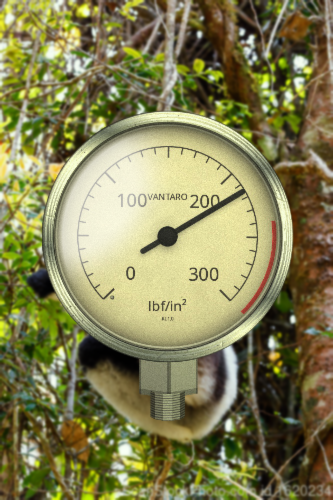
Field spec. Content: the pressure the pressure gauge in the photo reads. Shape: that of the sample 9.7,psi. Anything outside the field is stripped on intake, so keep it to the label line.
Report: 215,psi
